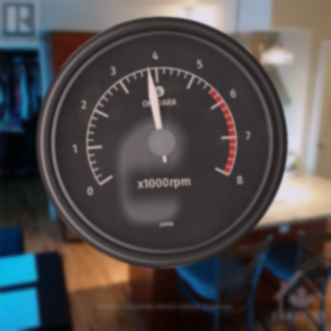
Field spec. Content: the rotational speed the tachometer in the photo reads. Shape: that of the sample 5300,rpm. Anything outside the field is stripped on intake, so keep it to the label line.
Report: 3800,rpm
